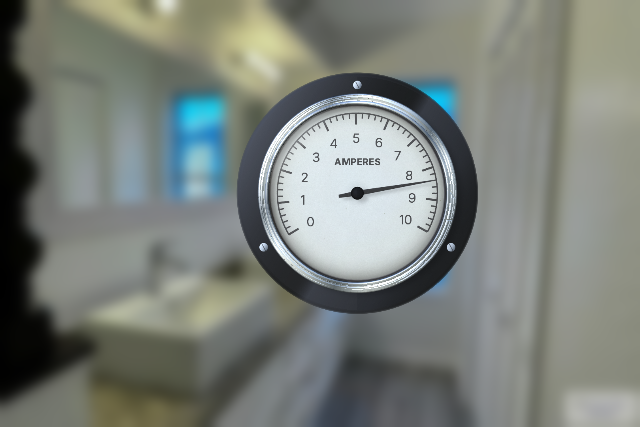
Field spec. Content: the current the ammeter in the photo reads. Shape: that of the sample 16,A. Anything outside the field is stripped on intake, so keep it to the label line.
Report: 8.4,A
